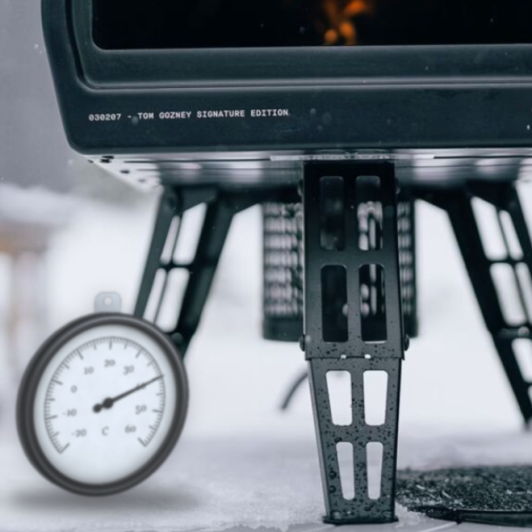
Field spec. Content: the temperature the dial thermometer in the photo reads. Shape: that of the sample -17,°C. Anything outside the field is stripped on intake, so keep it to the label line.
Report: 40,°C
